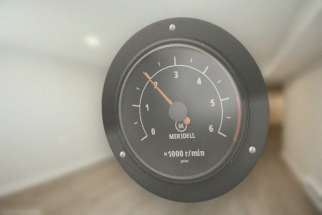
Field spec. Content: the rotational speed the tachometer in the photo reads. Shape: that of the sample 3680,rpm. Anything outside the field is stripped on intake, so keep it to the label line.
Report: 2000,rpm
